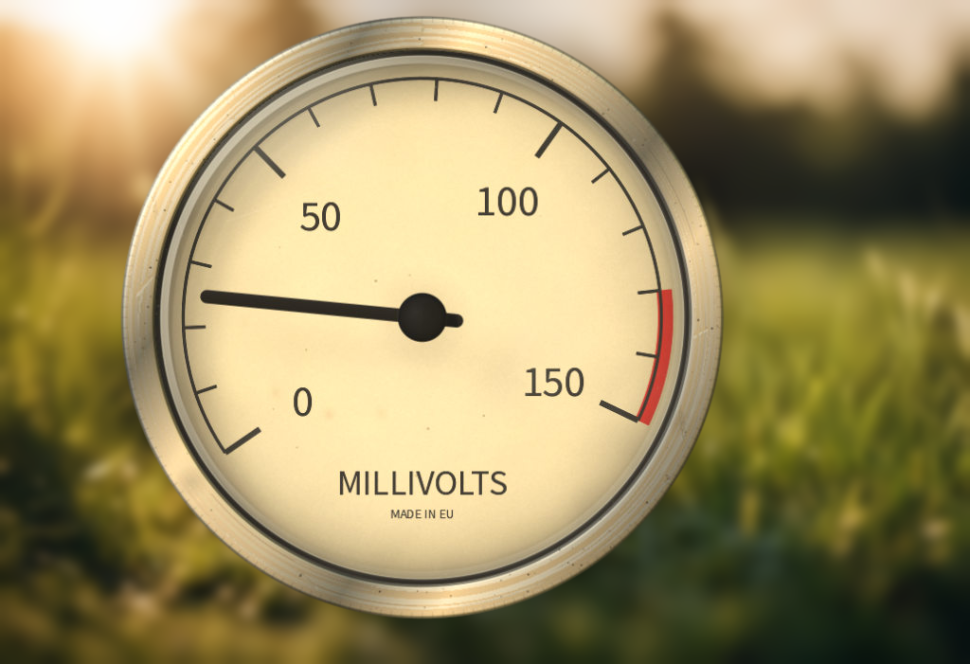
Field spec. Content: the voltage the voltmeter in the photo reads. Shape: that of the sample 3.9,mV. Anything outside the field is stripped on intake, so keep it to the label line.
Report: 25,mV
